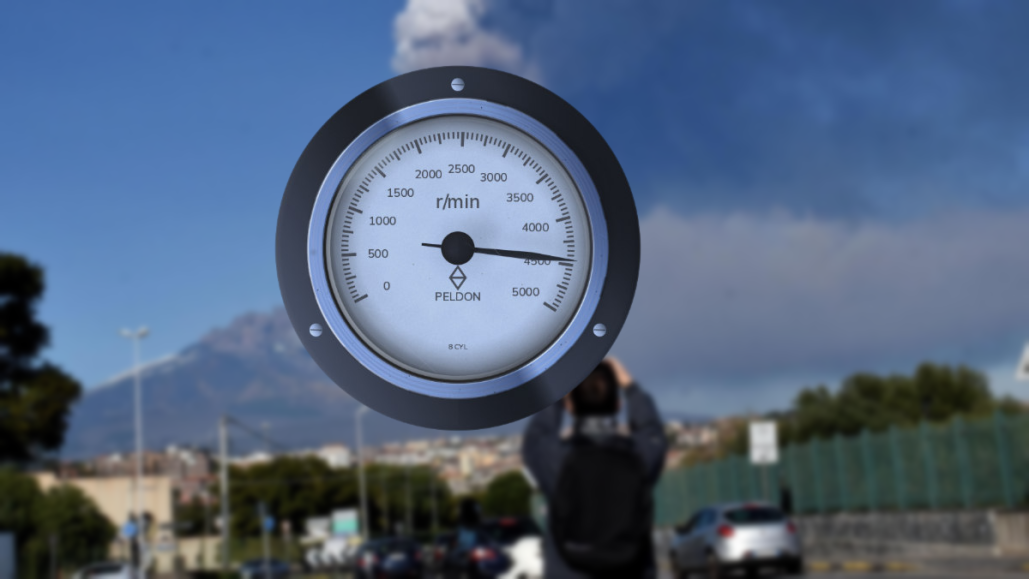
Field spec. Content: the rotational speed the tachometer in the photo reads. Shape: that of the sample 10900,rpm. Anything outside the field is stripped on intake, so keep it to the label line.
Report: 4450,rpm
